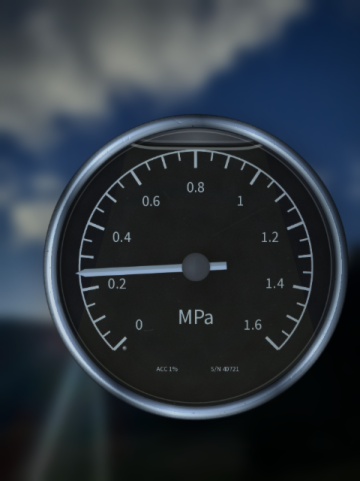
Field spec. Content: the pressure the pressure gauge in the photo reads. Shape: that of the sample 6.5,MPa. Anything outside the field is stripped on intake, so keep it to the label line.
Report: 0.25,MPa
